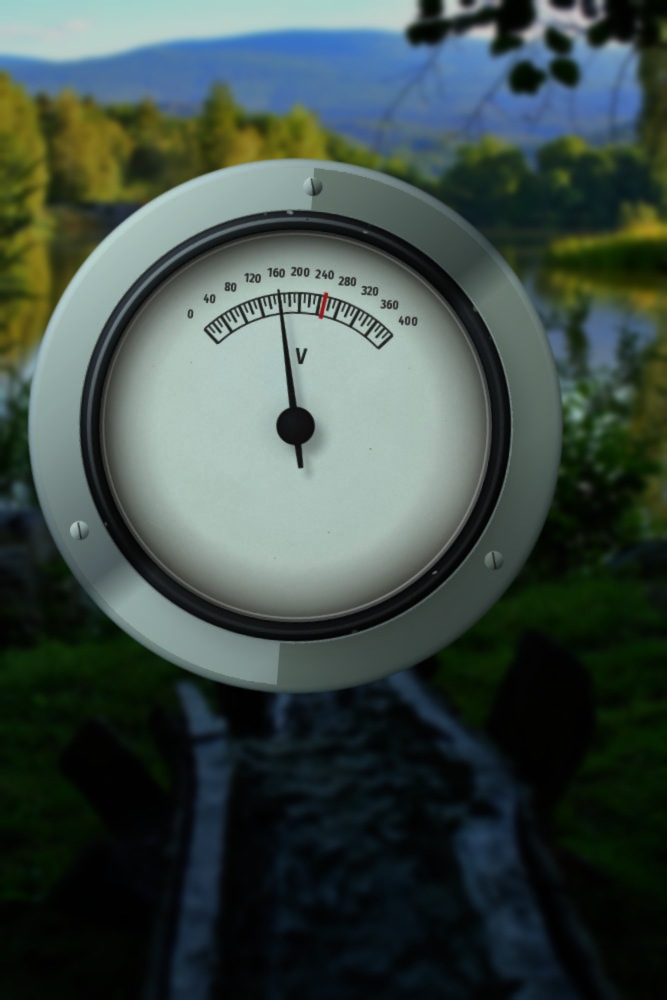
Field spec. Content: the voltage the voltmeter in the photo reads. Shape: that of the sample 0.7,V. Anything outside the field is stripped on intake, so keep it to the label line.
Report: 160,V
